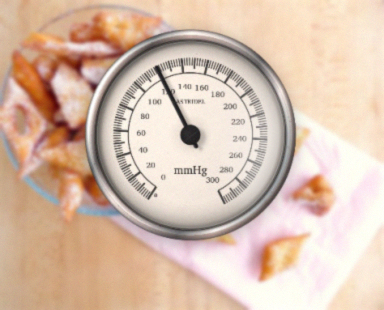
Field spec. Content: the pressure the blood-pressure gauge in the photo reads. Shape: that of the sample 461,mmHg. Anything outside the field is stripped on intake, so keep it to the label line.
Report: 120,mmHg
